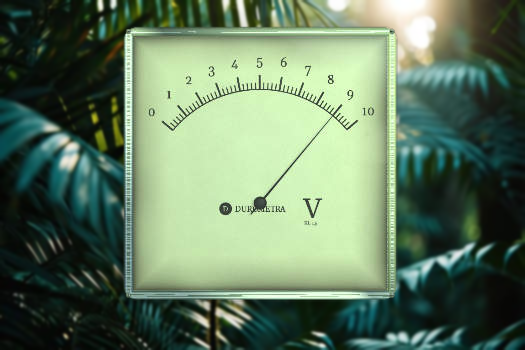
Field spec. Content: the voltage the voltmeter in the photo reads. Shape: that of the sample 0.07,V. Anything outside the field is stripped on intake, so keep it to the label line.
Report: 9,V
